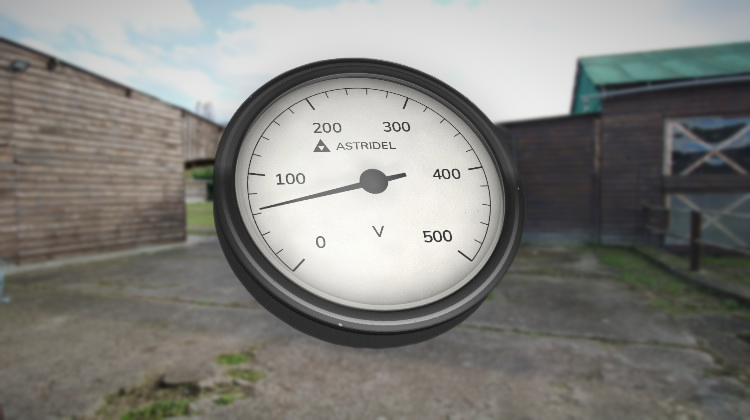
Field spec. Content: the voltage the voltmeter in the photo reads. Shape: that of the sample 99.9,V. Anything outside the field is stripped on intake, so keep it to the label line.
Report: 60,V
